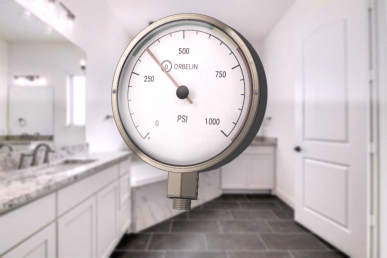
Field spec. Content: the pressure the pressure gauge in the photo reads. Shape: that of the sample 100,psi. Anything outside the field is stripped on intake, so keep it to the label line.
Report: 350,psi
